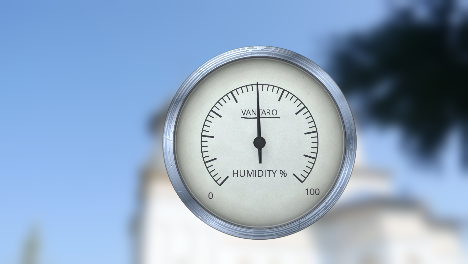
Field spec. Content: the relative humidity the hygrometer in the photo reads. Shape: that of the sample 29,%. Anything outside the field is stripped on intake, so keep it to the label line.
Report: 50,%
